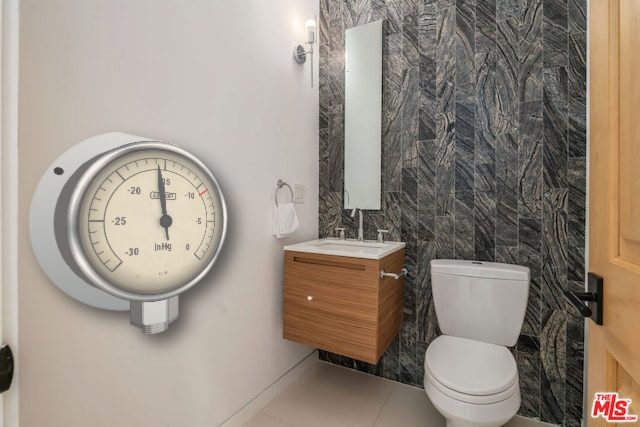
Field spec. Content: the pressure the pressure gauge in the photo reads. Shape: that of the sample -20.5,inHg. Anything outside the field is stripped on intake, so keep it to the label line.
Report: -16,inHg
